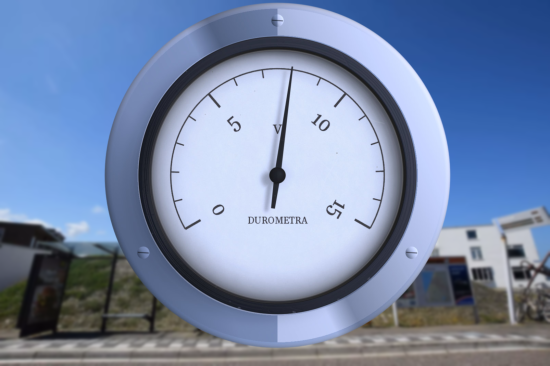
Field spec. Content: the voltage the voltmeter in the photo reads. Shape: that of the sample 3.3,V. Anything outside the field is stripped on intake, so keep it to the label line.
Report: 8,V
